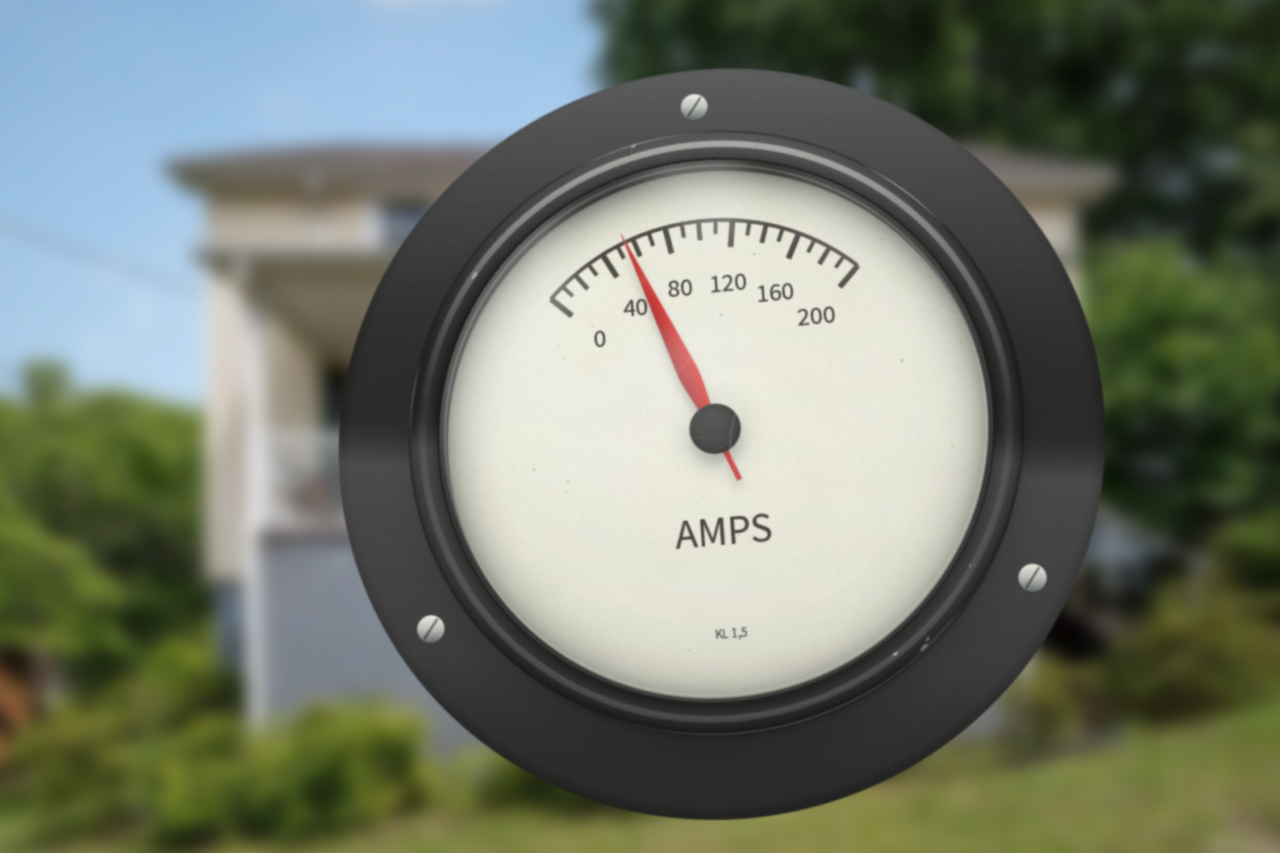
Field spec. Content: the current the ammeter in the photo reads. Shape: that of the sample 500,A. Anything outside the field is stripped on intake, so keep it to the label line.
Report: 55,A
